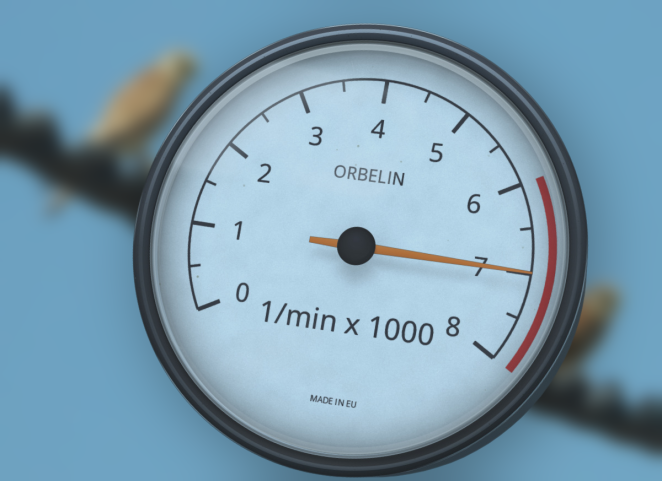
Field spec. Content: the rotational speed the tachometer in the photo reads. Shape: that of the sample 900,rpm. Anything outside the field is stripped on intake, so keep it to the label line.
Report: 7000,rpm
